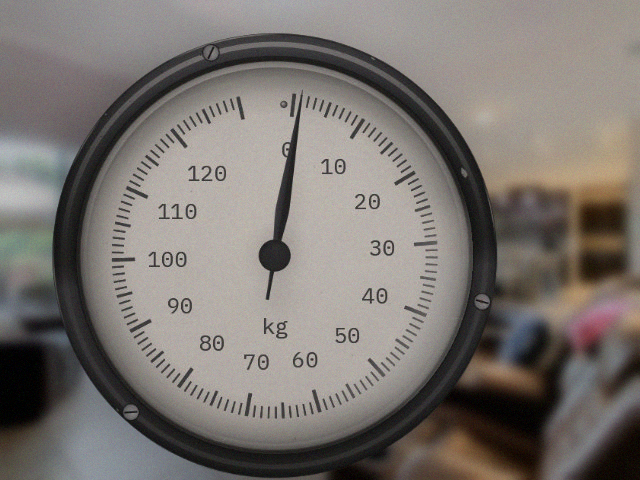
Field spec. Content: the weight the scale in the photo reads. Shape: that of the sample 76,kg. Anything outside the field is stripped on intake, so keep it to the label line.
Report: 1,kg
